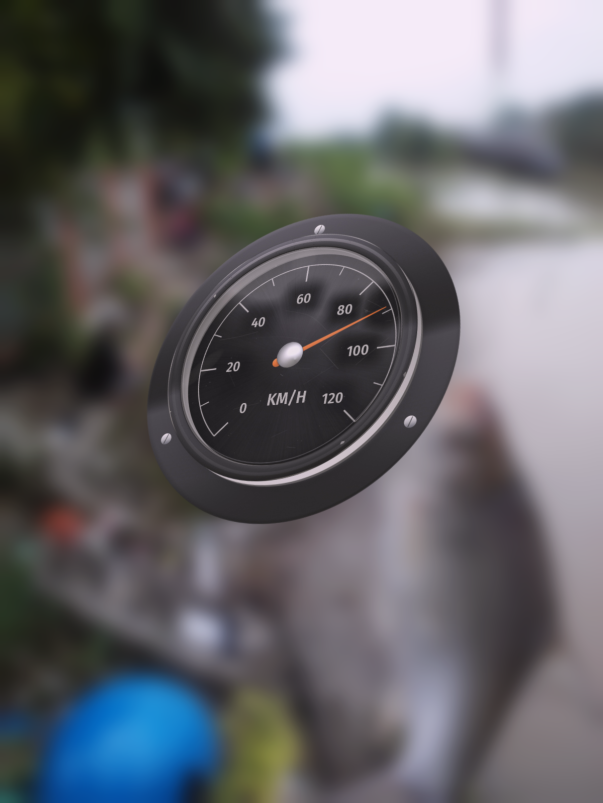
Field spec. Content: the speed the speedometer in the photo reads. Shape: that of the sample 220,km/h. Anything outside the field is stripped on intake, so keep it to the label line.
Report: 90,km/h
